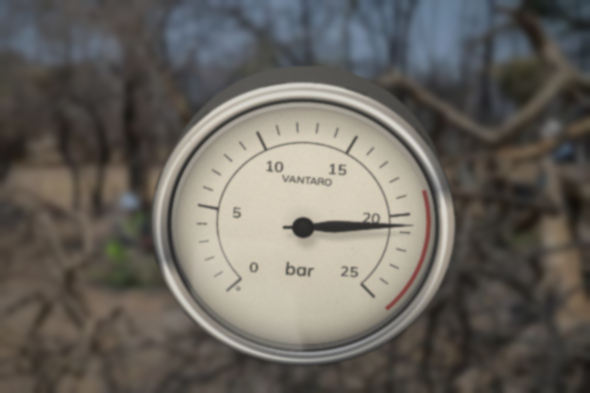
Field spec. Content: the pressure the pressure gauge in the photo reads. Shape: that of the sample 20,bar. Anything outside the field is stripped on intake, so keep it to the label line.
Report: 20.5,bar
